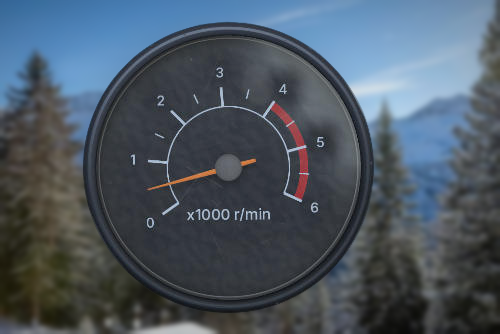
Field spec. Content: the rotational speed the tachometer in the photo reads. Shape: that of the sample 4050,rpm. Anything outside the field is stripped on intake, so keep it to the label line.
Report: 500,rpm
